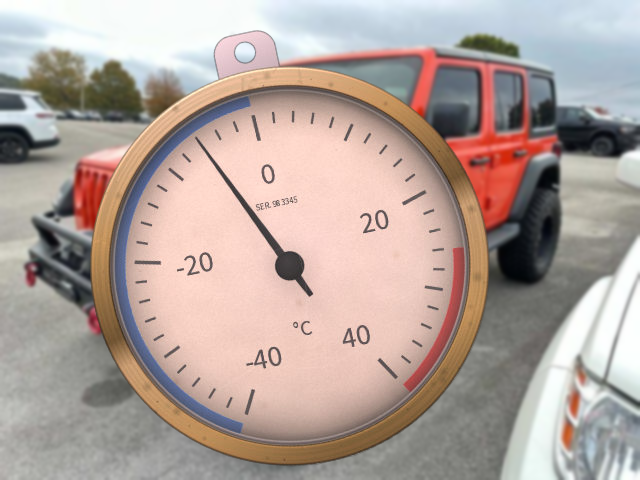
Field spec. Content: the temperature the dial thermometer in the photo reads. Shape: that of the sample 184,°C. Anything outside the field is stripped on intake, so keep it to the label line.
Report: -6,°C
